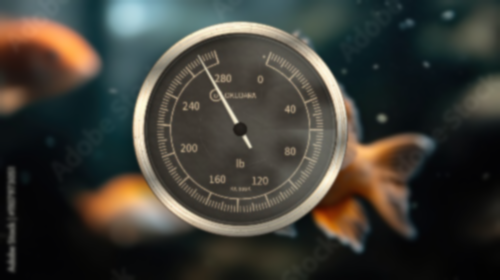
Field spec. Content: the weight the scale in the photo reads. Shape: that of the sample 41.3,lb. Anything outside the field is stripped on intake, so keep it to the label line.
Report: 270,lb
